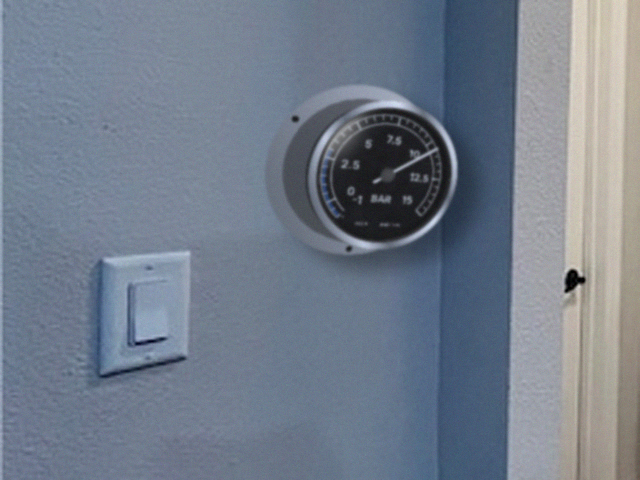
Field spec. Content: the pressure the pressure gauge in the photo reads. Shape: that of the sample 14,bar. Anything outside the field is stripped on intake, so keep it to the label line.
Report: 10.5,bar
